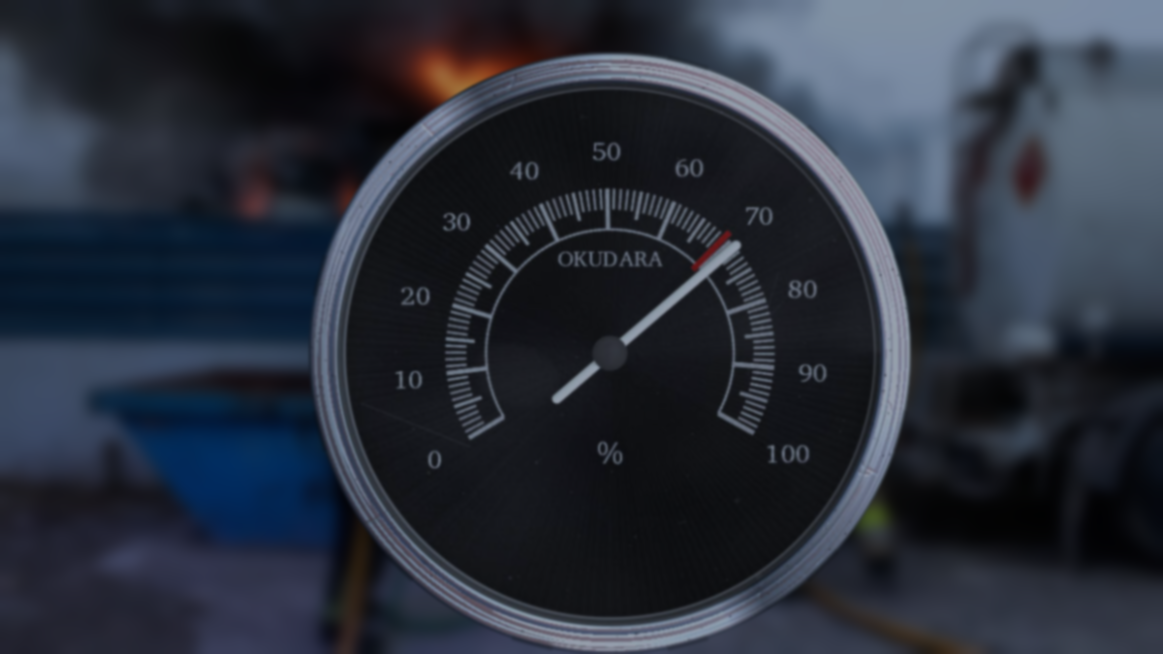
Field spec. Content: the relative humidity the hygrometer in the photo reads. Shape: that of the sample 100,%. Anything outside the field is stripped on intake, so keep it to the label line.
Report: 71,%
